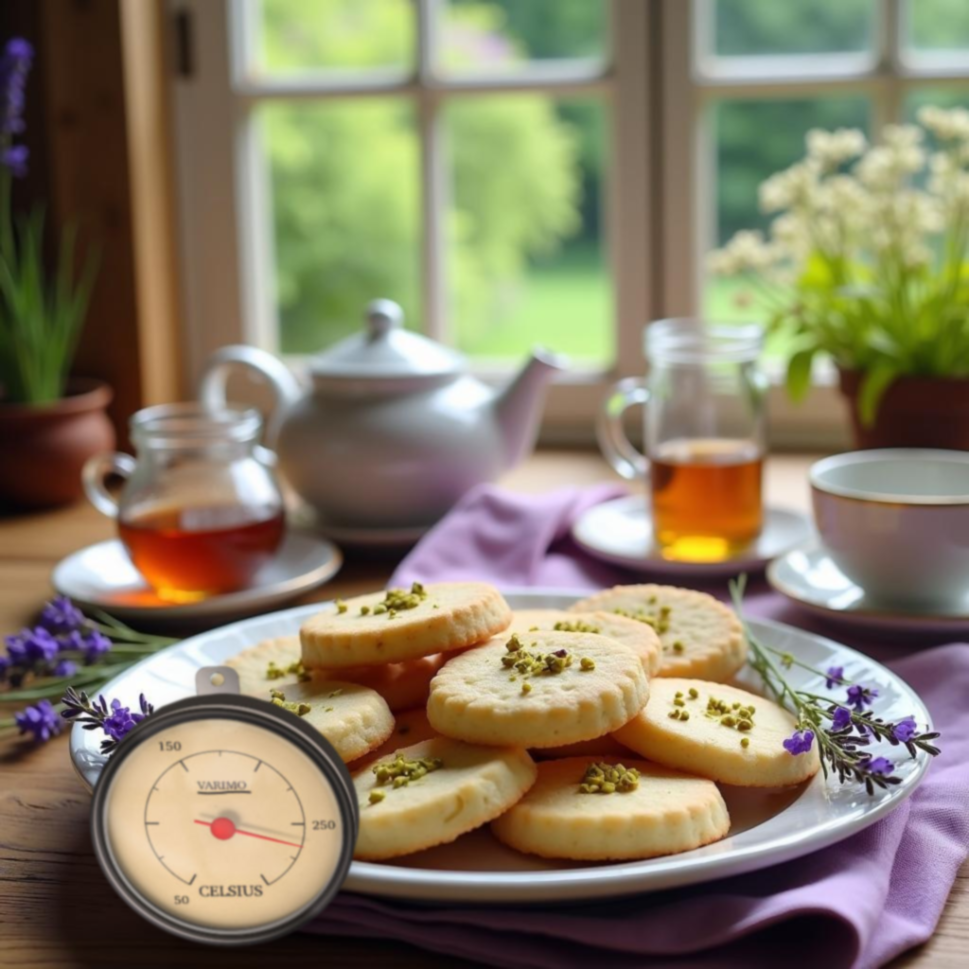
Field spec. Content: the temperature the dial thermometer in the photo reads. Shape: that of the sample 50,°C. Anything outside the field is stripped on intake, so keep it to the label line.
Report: 262.5,°C
